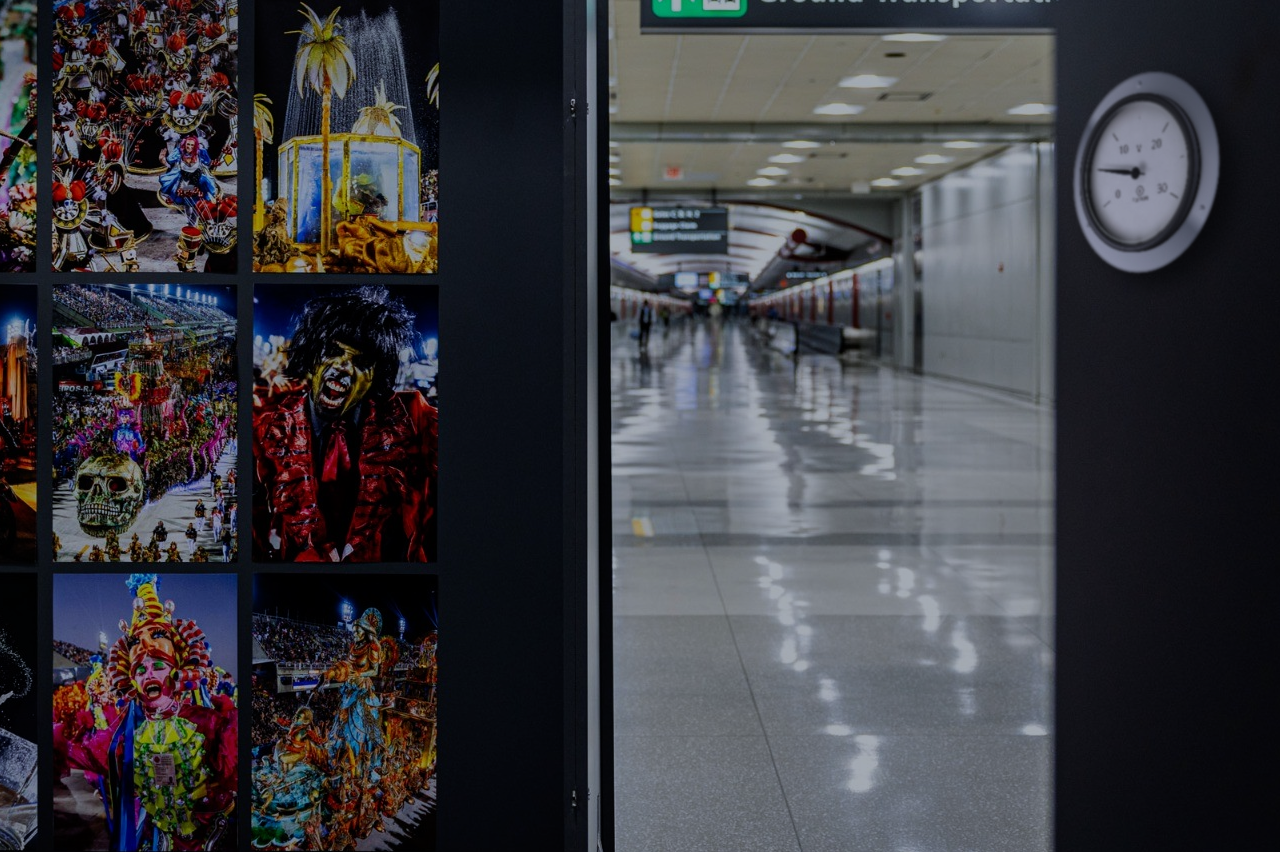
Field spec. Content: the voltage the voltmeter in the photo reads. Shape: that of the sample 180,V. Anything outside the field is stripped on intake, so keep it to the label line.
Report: 5,V
